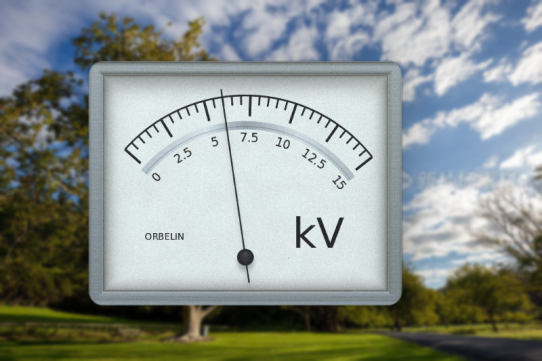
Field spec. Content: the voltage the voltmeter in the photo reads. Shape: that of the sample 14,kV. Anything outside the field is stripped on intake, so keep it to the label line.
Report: 6,kV
